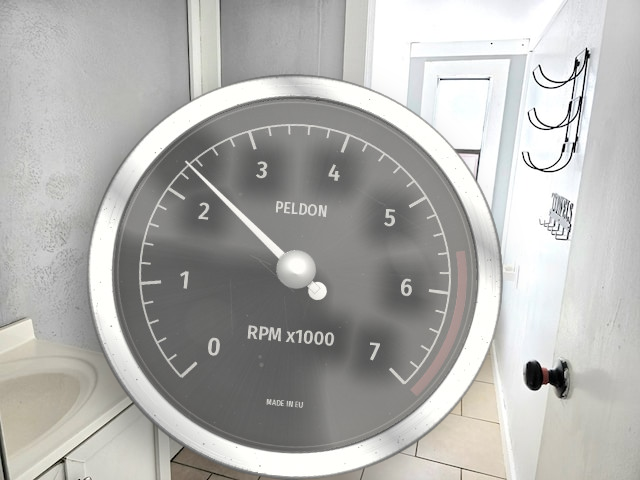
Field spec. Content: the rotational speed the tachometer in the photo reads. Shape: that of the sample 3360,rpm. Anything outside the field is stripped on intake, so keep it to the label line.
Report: 2300,rpm
